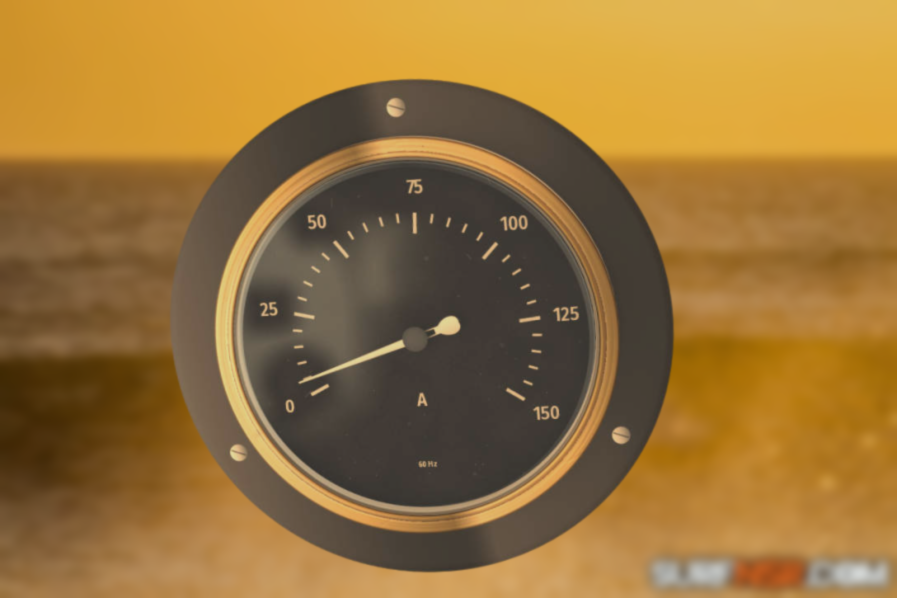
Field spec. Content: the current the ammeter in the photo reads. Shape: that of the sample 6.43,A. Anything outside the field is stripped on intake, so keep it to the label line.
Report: 5,A
